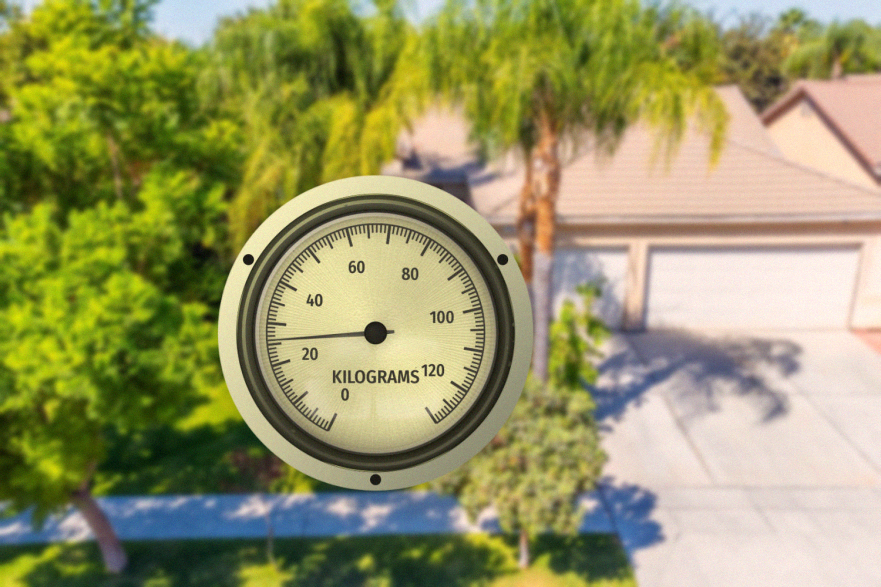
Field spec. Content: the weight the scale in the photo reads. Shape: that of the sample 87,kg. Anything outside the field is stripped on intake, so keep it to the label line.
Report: 26,kg
